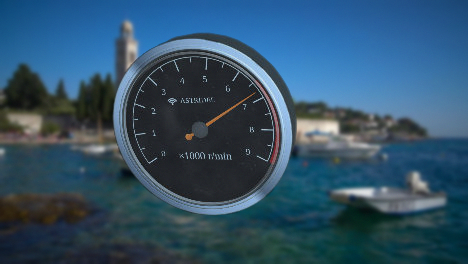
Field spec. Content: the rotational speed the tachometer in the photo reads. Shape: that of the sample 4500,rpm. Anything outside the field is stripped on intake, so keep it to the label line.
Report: 6750,rpm
